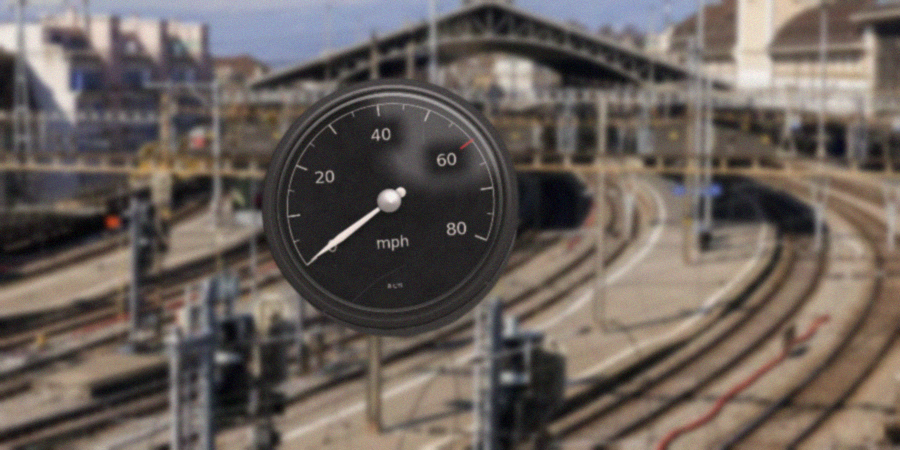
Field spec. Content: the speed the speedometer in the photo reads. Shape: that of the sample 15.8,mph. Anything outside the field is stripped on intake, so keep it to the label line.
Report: 0,mph
